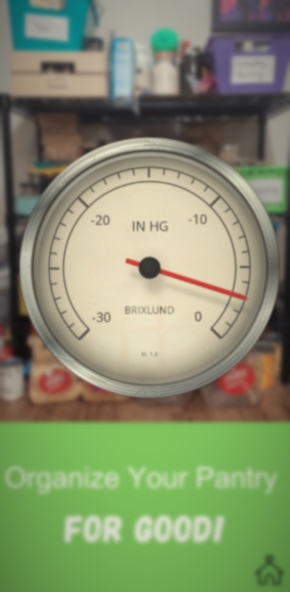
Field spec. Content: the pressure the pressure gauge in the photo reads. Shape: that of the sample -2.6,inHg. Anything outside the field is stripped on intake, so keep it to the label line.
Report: -3,inHg
